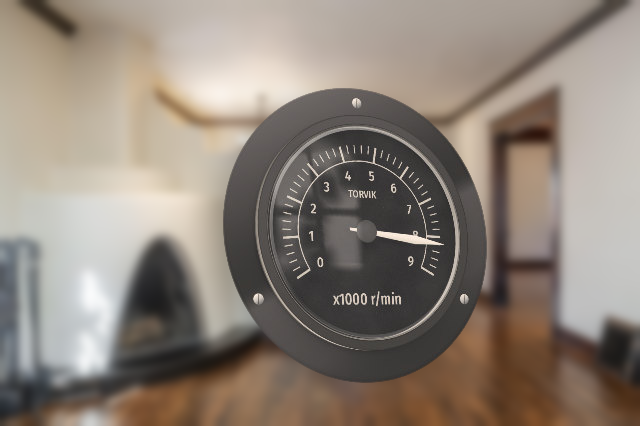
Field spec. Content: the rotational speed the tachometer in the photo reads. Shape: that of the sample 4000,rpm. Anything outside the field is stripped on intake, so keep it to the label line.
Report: 8200,rpm
